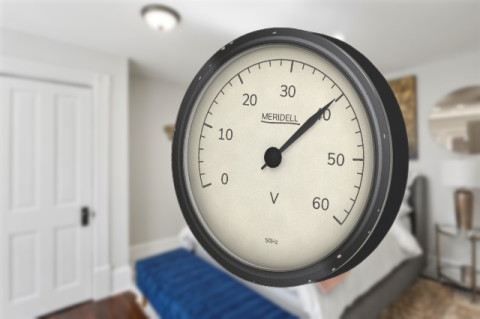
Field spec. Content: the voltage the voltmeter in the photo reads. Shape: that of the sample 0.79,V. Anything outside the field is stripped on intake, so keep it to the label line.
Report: 40,V
